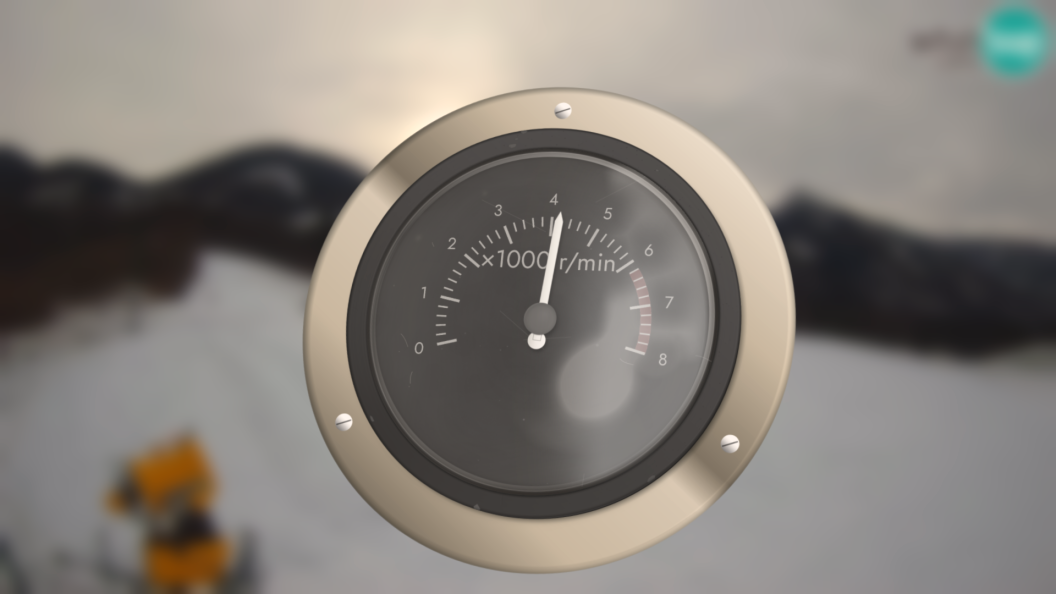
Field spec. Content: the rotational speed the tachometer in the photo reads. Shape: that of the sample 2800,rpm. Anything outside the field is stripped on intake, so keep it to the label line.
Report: 4200,rpm
